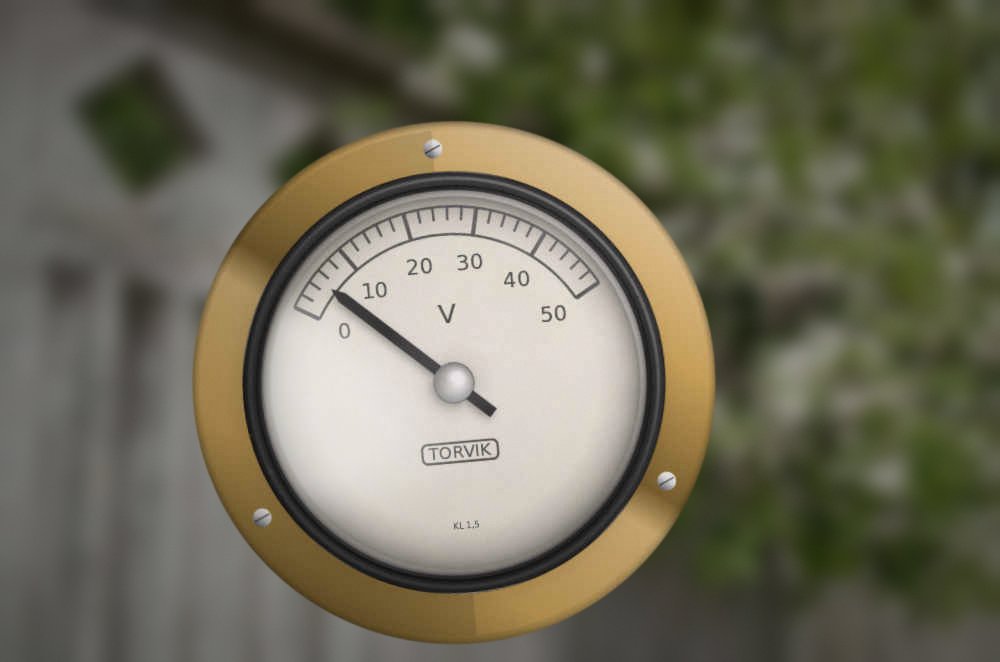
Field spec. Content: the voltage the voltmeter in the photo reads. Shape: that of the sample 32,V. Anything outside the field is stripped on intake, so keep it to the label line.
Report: 5,V
